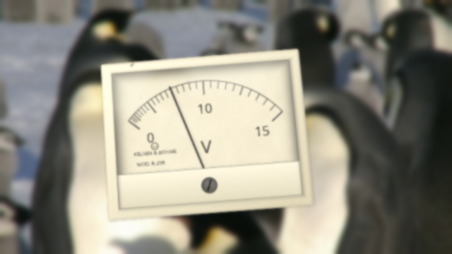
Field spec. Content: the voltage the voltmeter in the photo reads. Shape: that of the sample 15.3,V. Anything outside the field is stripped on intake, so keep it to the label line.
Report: 7.5,V
